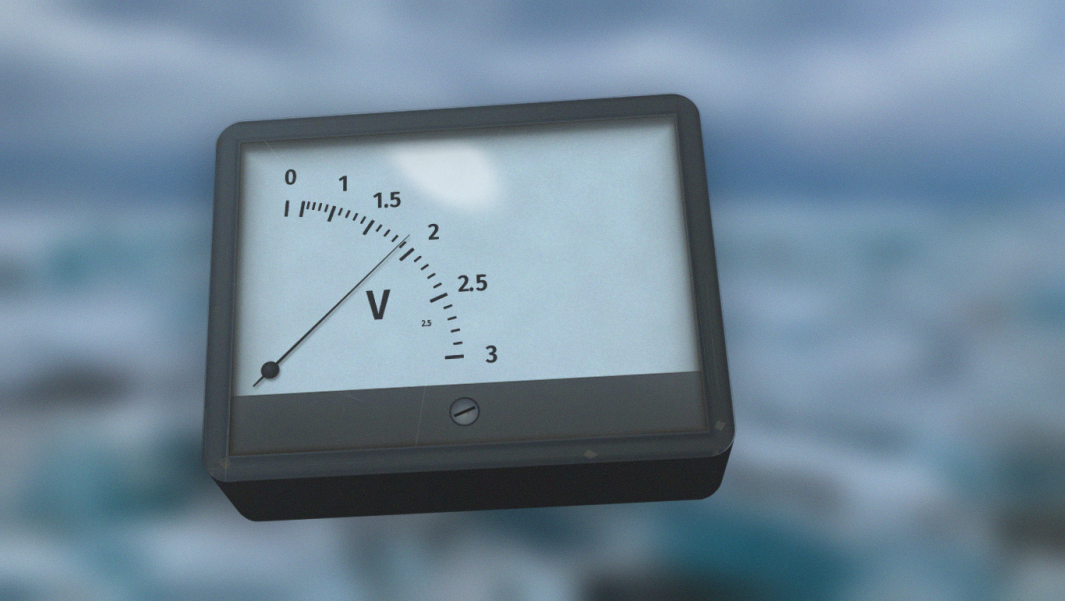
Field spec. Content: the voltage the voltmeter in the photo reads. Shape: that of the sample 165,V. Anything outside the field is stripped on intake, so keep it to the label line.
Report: 1.9,V
